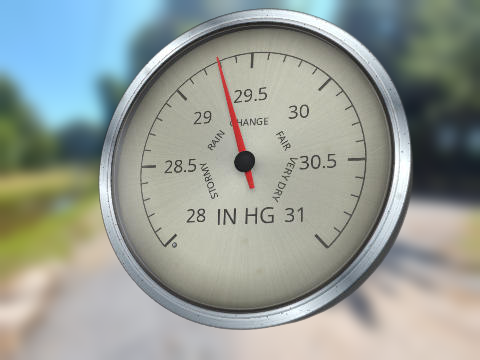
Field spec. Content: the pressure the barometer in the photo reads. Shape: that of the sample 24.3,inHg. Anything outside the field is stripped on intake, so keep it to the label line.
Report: 29.3,inHg
